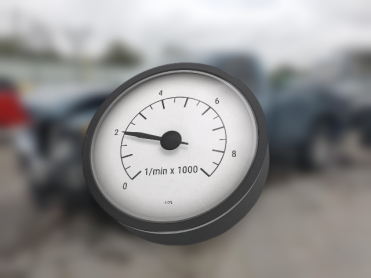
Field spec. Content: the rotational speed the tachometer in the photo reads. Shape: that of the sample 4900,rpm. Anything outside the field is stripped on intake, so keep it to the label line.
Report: 2000,rpm
